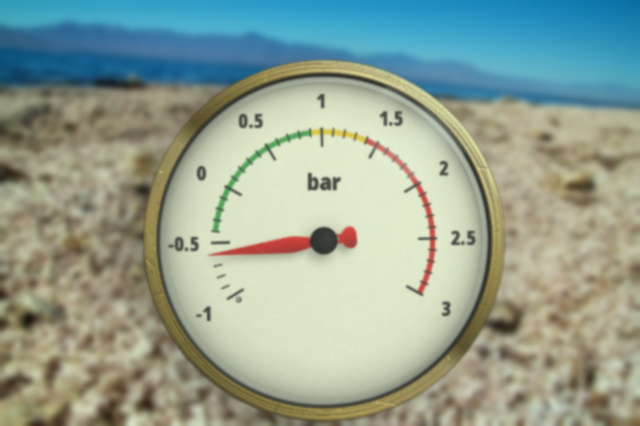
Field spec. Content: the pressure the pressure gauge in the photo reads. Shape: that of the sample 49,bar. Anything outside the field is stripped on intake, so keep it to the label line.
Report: -0.6,bar
